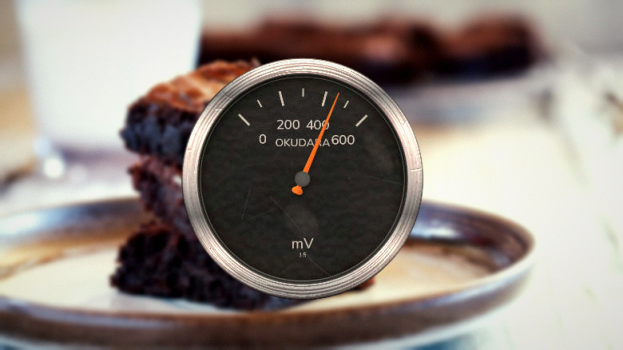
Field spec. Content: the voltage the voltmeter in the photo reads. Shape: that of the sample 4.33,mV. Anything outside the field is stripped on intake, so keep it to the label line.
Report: 450,mV
